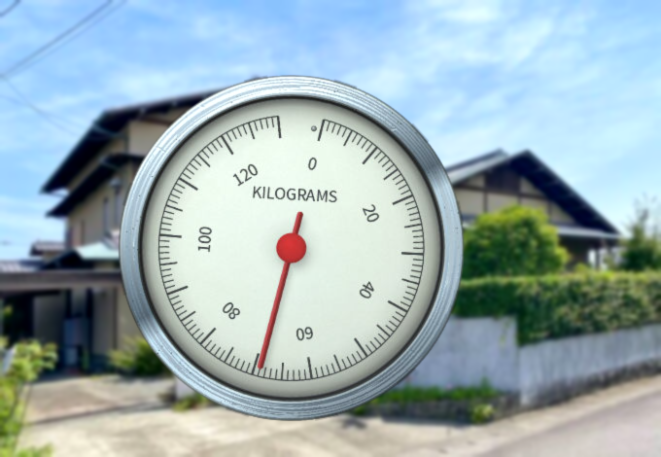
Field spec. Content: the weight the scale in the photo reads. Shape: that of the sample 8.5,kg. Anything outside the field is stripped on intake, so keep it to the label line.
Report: 69,kg
